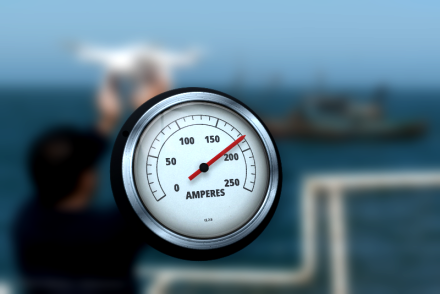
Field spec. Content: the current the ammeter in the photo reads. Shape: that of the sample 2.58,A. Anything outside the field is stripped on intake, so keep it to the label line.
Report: 185,A
